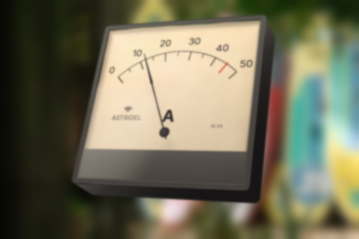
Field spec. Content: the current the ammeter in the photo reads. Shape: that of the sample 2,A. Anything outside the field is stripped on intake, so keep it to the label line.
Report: 12.5,A
